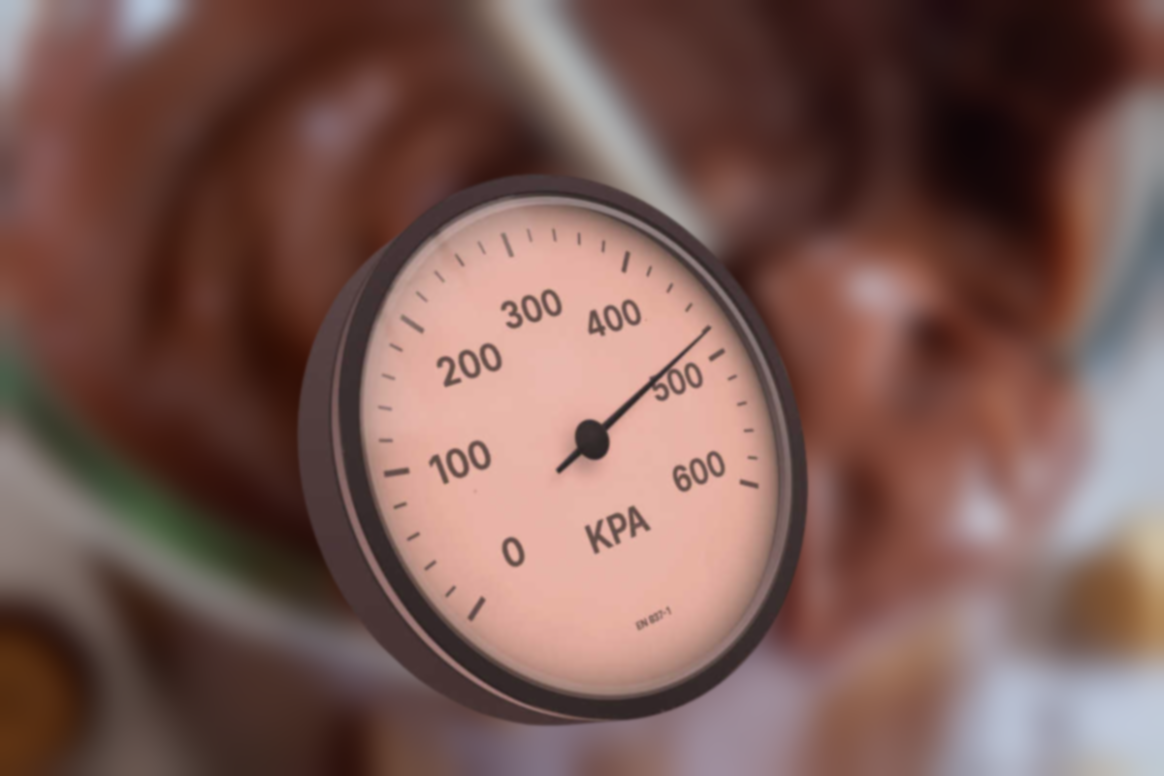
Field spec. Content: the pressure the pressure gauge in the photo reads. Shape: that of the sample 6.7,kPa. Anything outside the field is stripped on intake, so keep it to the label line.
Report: 480,kPa
